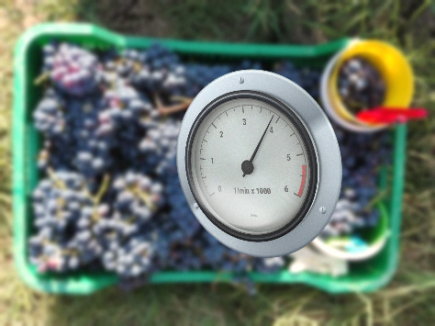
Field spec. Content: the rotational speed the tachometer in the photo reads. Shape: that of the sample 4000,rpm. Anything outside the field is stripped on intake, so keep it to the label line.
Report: 3875,rpm
